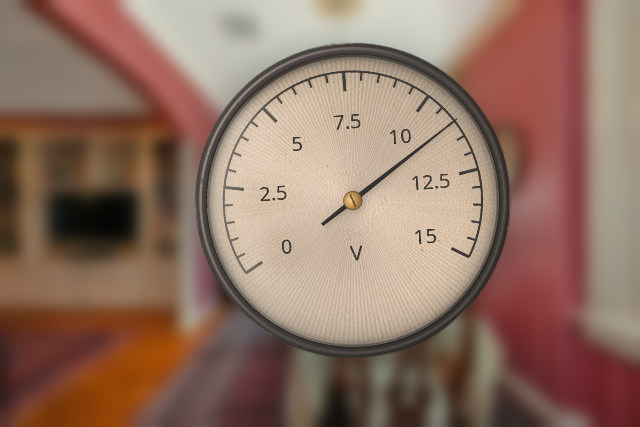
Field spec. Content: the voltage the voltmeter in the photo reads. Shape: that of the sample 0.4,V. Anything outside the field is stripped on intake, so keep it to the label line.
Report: 11,V
